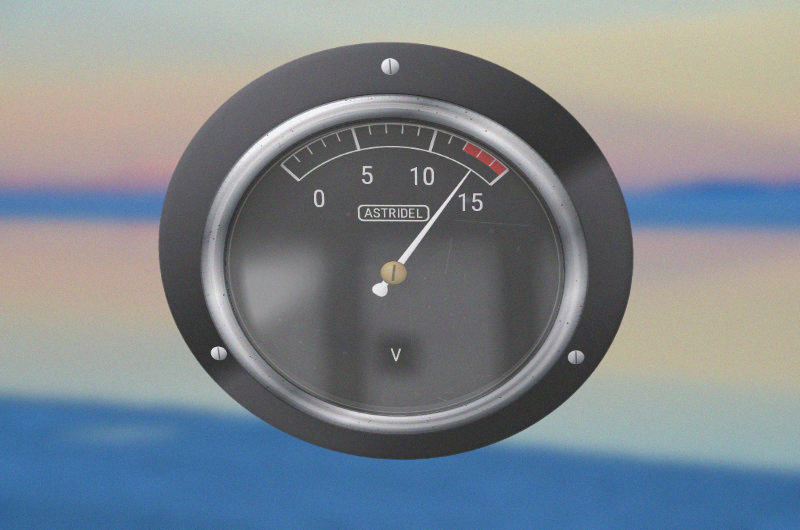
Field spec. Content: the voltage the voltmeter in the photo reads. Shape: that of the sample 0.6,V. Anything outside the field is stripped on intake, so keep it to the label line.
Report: 13,V
